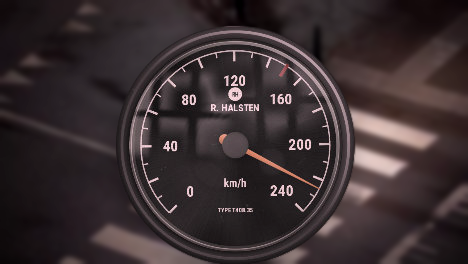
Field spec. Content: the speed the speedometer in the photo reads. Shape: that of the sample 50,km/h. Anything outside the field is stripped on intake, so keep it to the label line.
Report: 225,km/h
